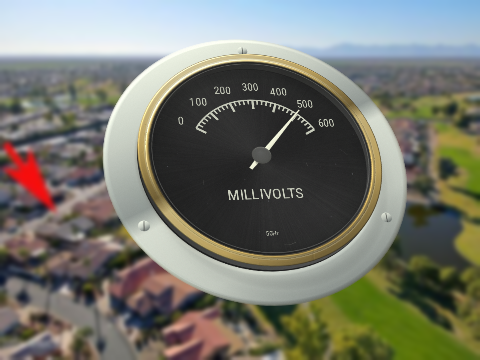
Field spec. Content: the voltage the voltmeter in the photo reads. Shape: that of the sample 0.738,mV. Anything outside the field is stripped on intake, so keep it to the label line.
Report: 500,mV
